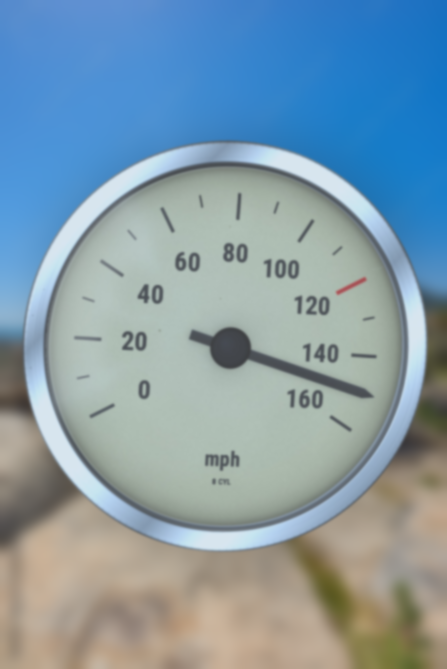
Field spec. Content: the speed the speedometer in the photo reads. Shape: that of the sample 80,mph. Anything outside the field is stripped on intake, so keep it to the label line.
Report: 150,mph
